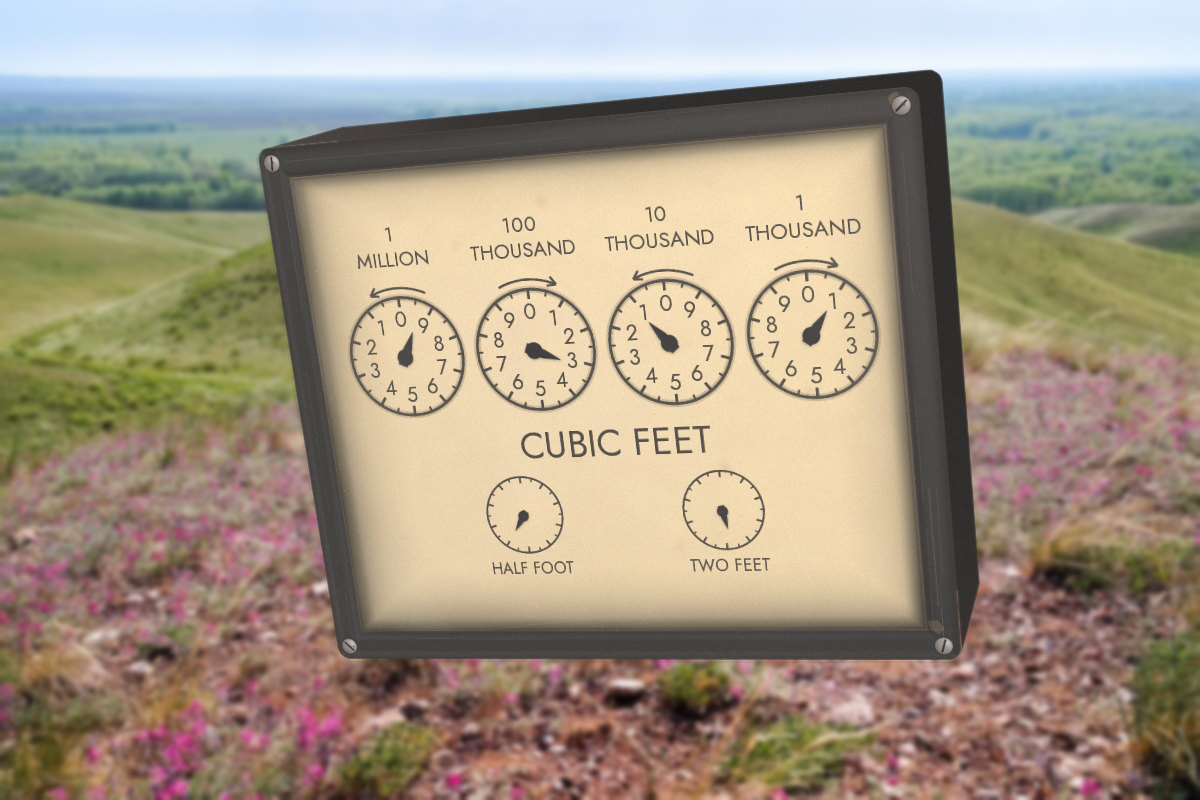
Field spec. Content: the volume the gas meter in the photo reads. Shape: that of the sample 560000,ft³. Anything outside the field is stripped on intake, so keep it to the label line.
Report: 931100,ft³
